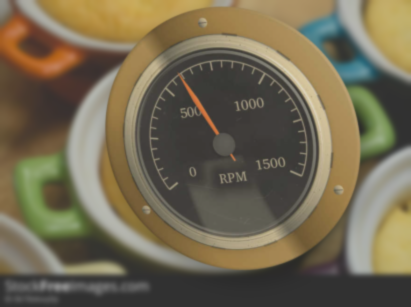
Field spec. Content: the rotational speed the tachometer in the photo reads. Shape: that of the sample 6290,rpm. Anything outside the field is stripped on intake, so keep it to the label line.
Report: 600,rpm
